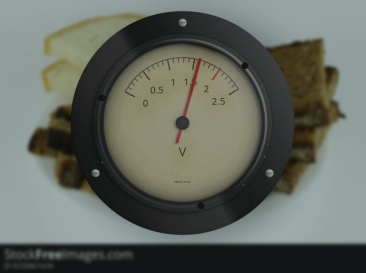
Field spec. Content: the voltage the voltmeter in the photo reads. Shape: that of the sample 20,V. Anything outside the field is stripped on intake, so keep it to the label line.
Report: 1.6,V
